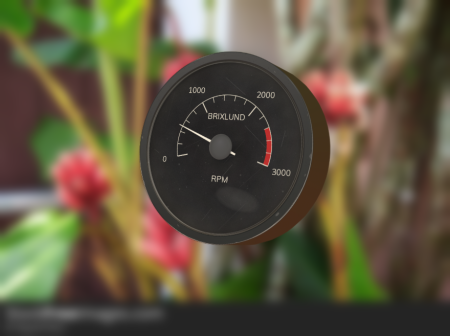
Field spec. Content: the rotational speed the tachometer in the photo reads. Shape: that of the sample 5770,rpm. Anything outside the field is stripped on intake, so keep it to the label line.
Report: 500,rpm
